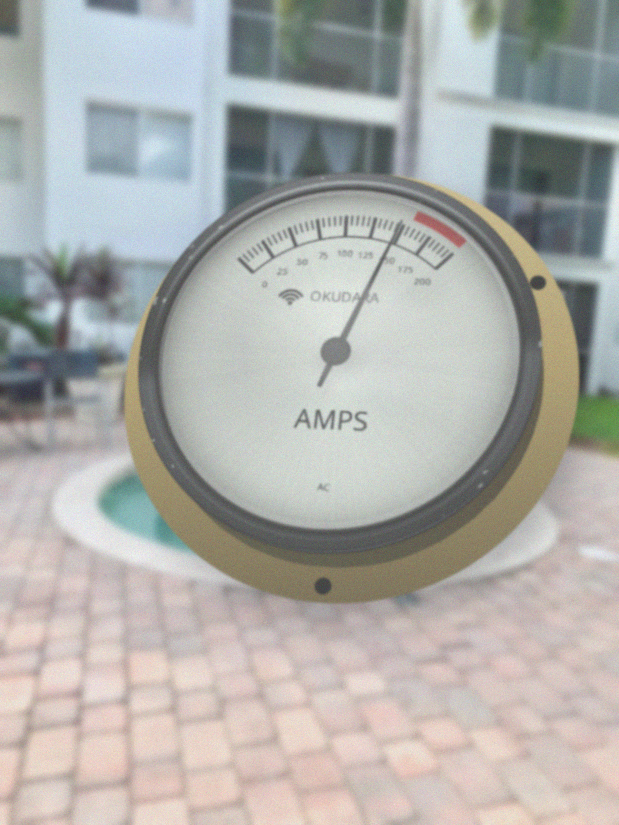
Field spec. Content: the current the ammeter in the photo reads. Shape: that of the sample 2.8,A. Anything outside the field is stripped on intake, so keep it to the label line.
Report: 150,A
